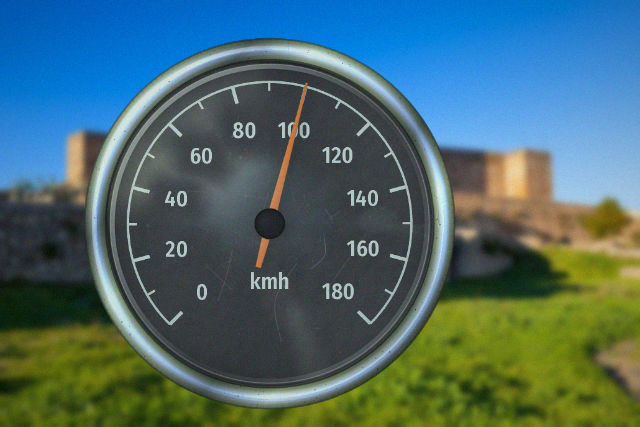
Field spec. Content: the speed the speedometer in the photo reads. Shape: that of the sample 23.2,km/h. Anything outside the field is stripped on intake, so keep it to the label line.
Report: 100,km/h
